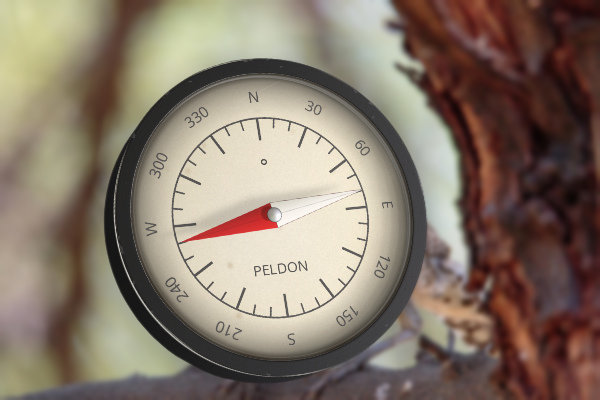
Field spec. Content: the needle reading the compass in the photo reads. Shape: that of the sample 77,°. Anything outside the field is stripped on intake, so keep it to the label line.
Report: 260,°
